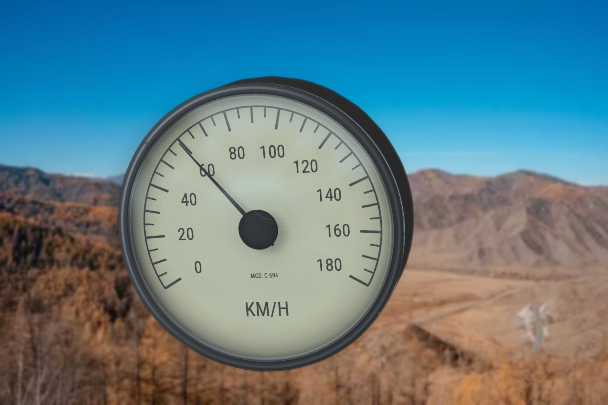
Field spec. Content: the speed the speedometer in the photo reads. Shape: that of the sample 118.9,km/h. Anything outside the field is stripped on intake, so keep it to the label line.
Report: 60,km/h
